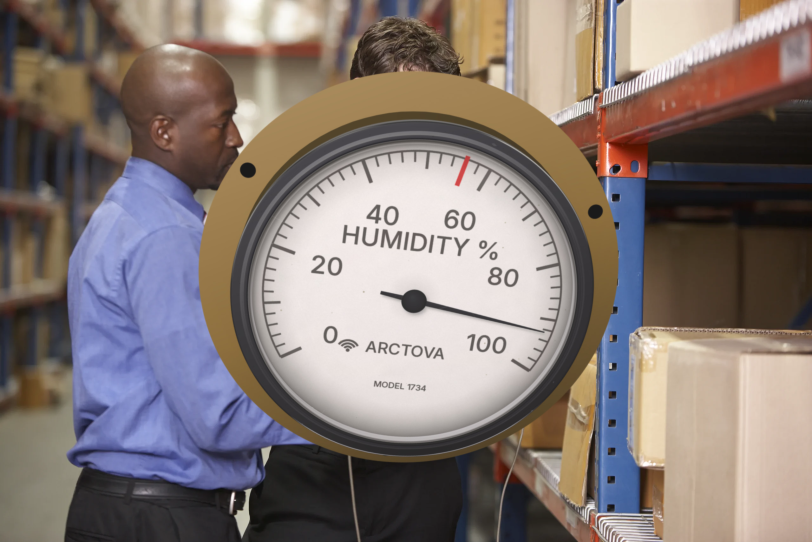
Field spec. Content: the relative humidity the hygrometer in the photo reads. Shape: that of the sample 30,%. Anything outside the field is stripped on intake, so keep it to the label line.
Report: 92,%
